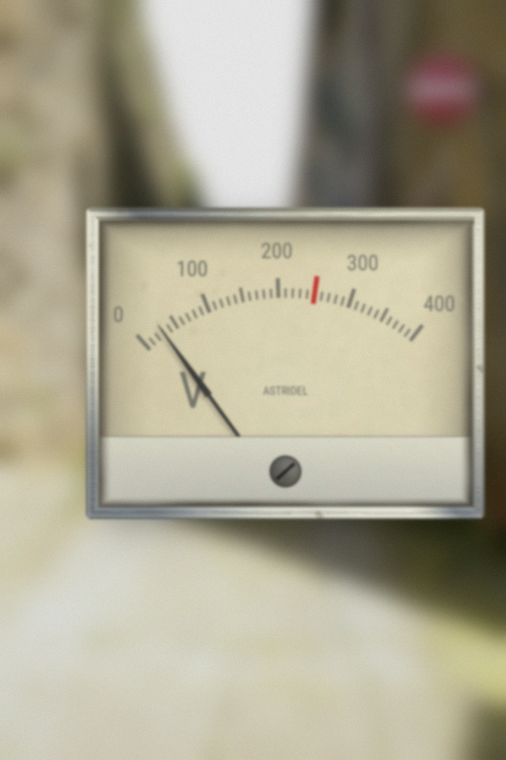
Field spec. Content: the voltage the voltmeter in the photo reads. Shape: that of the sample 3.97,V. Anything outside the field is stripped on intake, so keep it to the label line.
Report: 30,V
